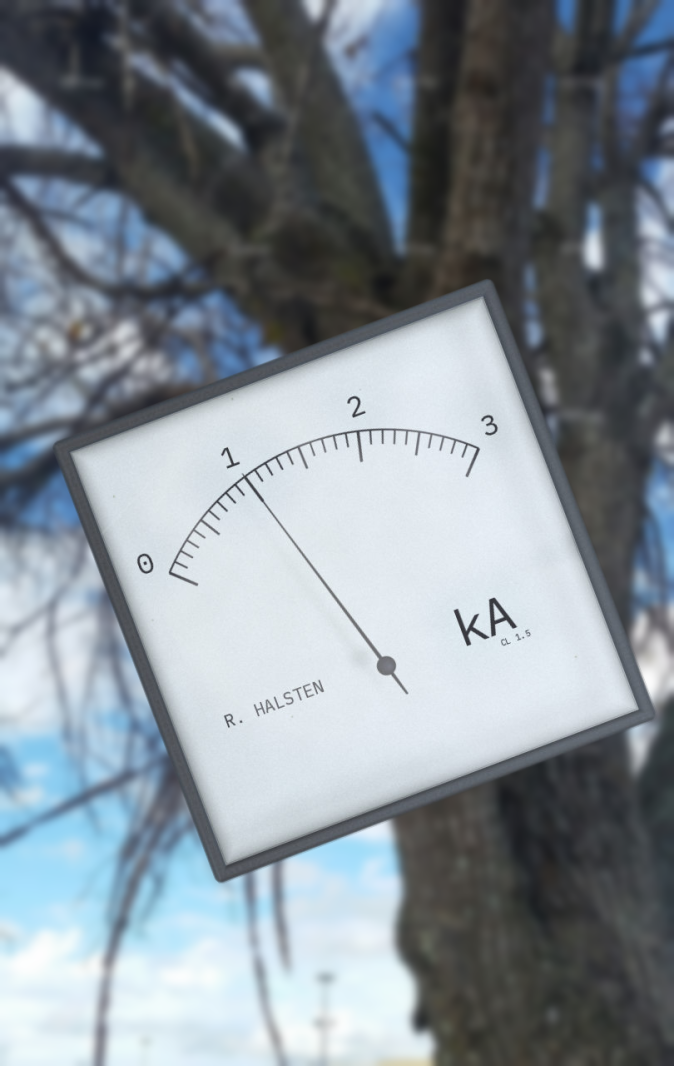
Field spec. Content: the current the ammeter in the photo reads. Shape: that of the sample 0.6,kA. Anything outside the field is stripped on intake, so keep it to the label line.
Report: 1,kA
